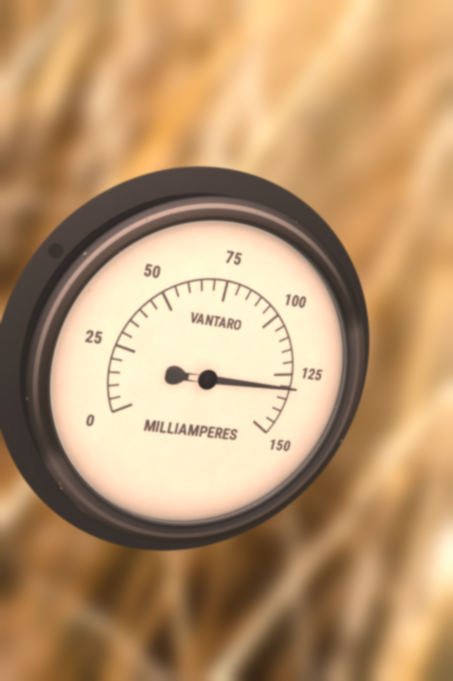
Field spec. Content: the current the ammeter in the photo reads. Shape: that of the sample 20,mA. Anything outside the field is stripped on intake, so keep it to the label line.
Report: 130,mA
